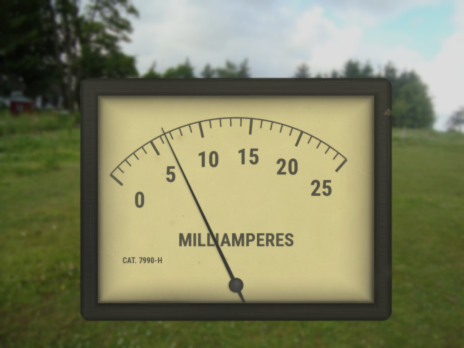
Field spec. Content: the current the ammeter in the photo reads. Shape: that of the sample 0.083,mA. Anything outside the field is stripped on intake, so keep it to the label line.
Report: 6.5,mA
